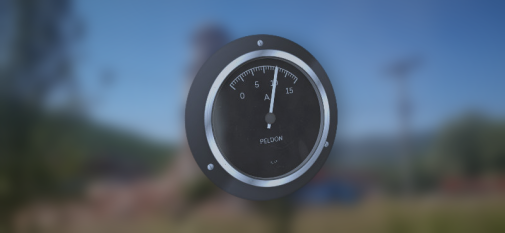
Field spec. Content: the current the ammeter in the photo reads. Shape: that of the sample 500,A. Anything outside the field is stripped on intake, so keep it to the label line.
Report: 10,A
